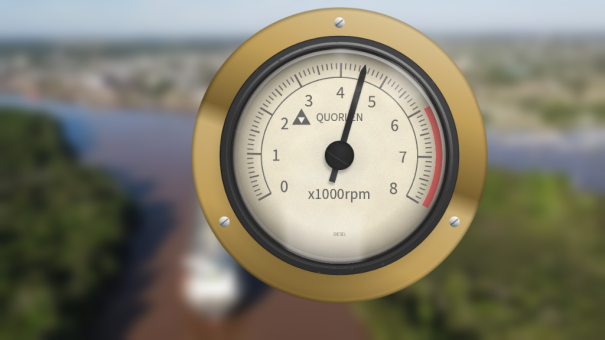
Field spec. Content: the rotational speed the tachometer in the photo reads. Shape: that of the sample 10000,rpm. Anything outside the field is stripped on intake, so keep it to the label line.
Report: 4500,rpm
